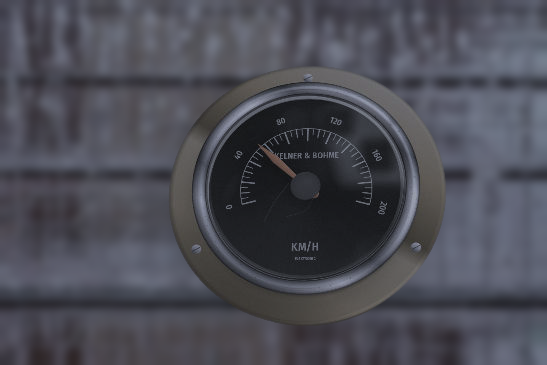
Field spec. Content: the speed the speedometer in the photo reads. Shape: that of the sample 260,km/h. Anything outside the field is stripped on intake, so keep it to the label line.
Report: 55,km/h
